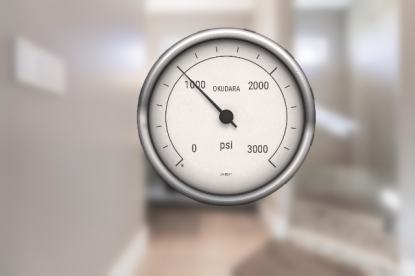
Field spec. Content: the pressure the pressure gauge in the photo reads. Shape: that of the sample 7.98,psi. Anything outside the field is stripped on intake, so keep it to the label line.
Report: 1000,psi
